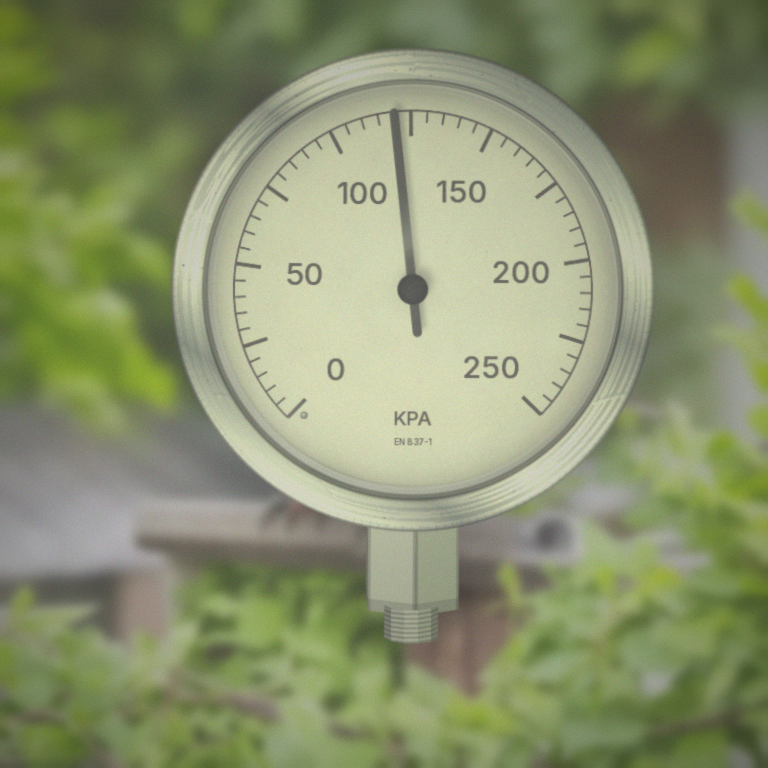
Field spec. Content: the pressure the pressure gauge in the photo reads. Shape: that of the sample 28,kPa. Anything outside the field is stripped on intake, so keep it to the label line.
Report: 120,kPa
